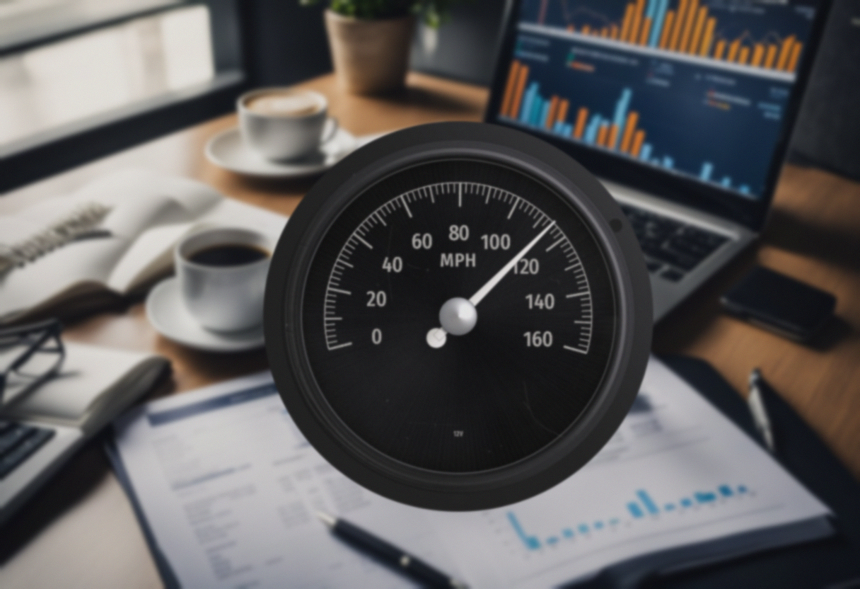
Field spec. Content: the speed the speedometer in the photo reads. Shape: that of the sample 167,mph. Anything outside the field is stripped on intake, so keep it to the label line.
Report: 114,mph
